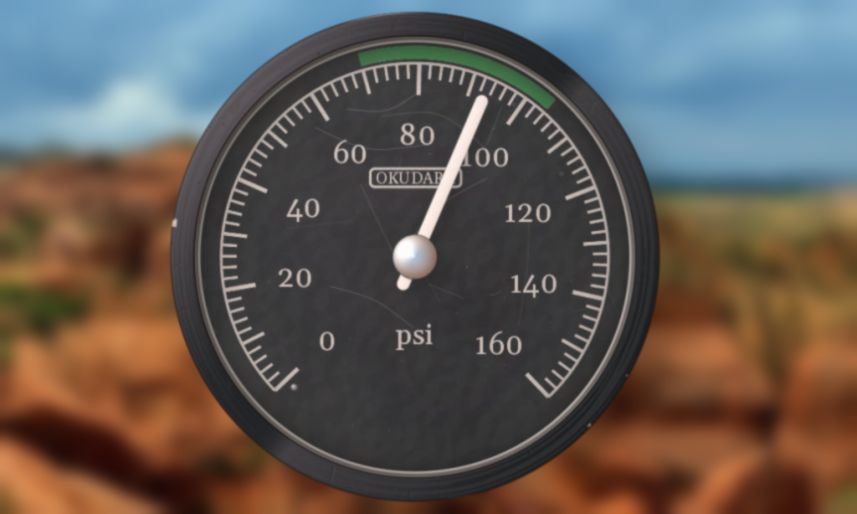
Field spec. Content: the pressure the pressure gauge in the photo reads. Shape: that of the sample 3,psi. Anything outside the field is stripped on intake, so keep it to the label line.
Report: 93,psi
